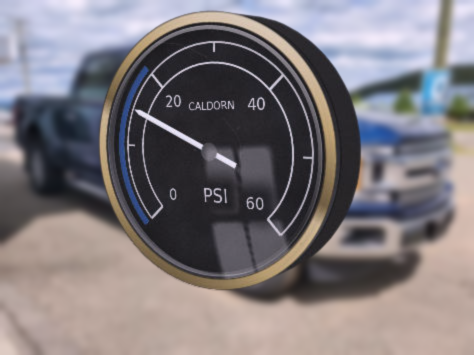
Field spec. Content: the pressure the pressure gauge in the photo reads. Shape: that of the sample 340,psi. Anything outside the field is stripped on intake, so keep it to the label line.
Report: 15,psi
